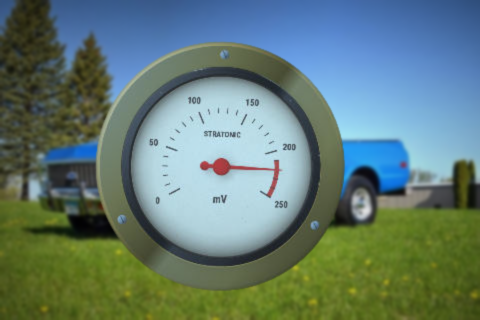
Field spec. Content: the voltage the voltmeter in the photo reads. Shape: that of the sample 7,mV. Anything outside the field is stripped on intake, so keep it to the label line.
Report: 220,mV
